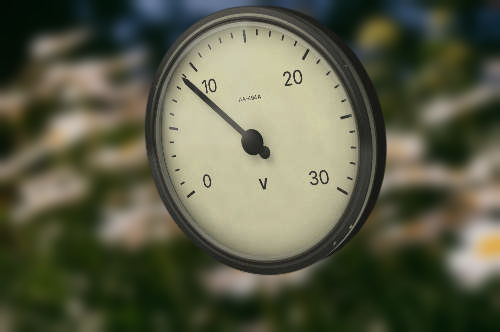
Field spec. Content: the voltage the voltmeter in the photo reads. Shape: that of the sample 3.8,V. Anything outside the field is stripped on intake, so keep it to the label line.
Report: 9,V
